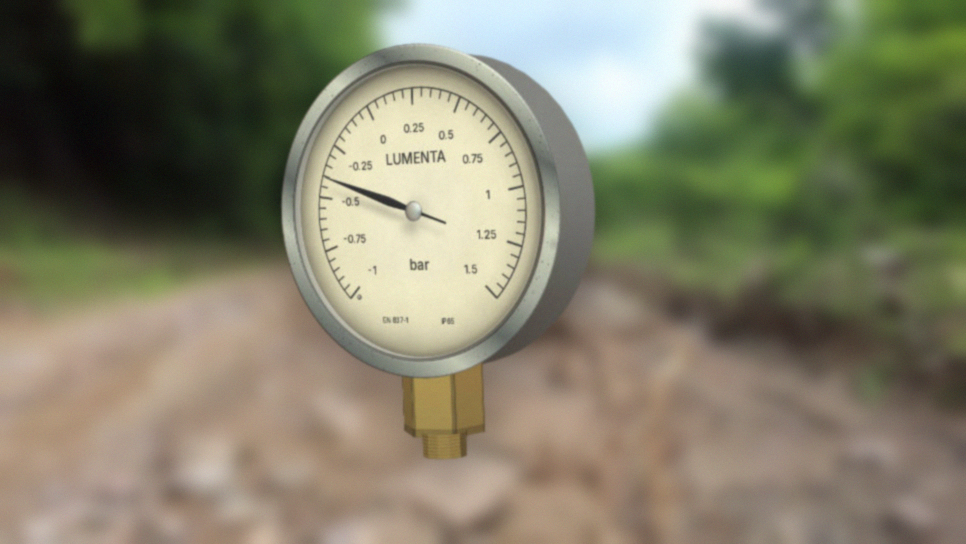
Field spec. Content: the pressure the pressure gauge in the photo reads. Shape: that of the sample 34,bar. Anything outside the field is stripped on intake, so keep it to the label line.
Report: -0.4,bar
